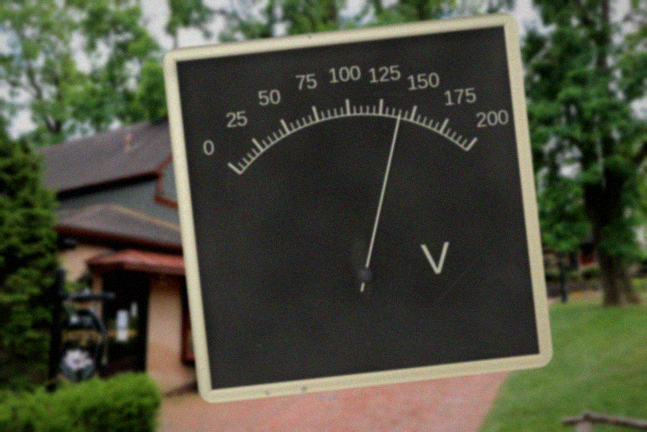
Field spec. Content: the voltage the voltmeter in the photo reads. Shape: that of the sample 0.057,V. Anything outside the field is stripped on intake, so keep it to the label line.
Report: 140,V
